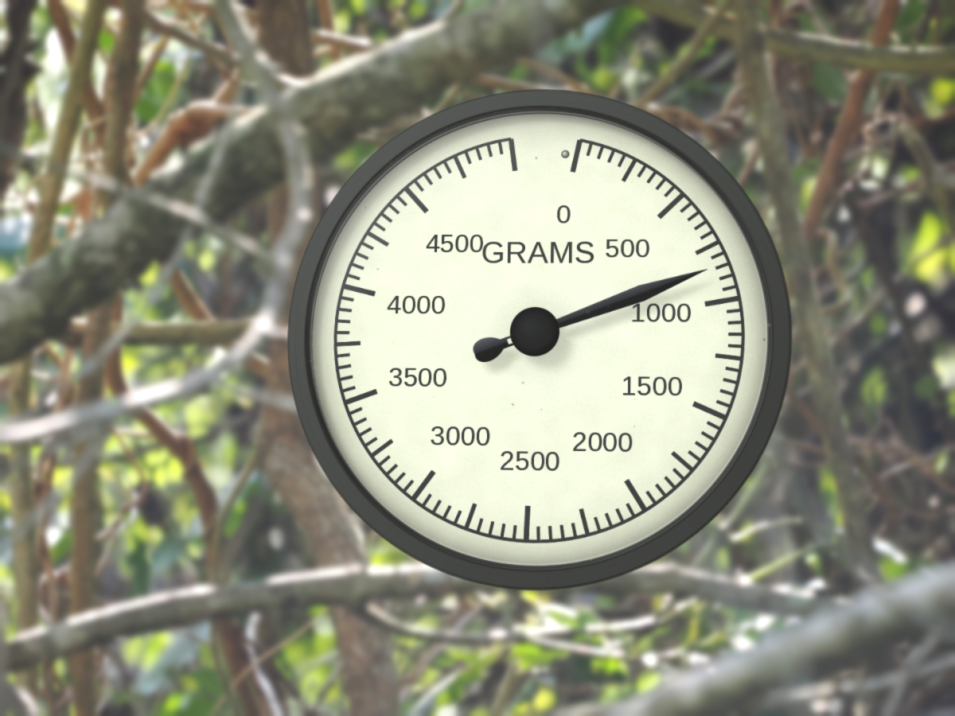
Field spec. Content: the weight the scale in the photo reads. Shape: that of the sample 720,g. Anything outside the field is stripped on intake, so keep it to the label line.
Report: 850,g
